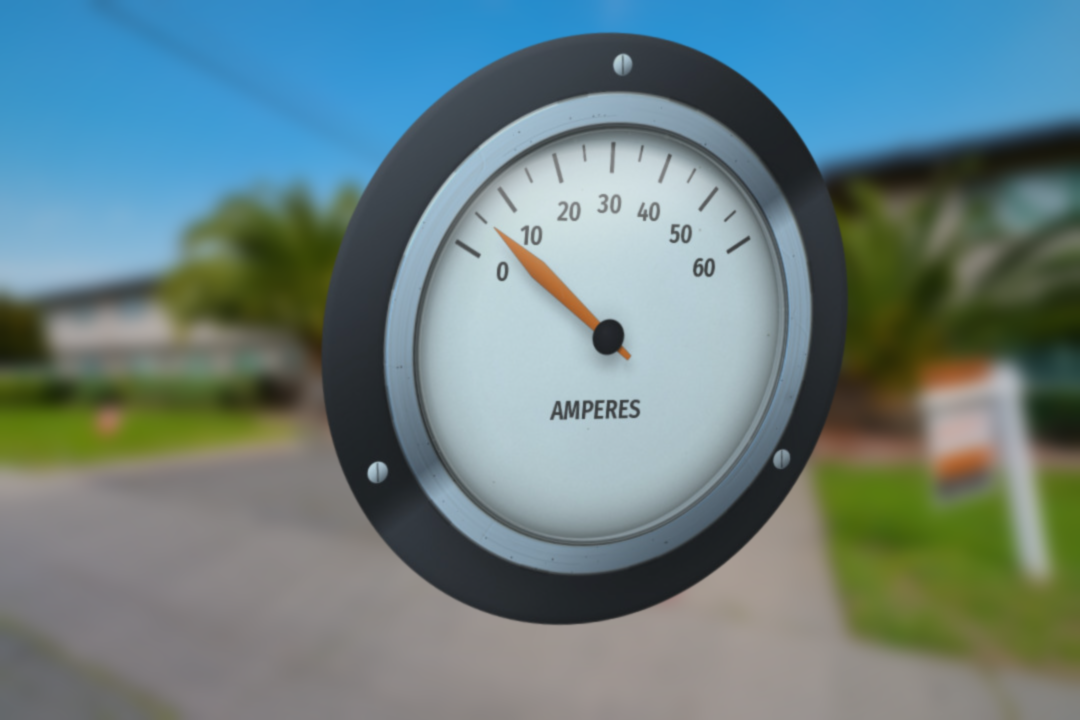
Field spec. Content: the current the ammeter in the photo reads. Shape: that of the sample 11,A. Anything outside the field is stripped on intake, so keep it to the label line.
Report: 5,A
